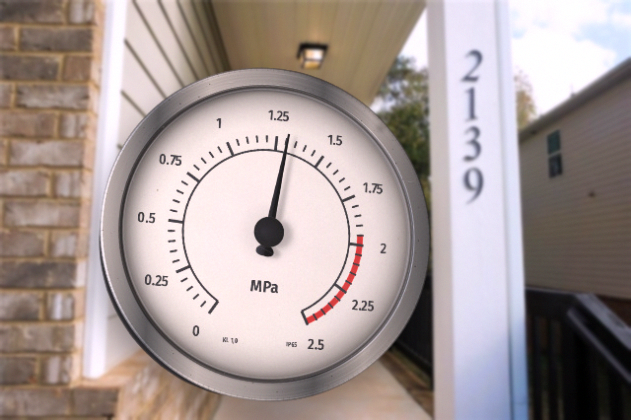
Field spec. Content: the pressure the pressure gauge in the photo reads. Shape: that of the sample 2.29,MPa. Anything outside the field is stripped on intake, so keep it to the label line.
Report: 1.3,MPa
